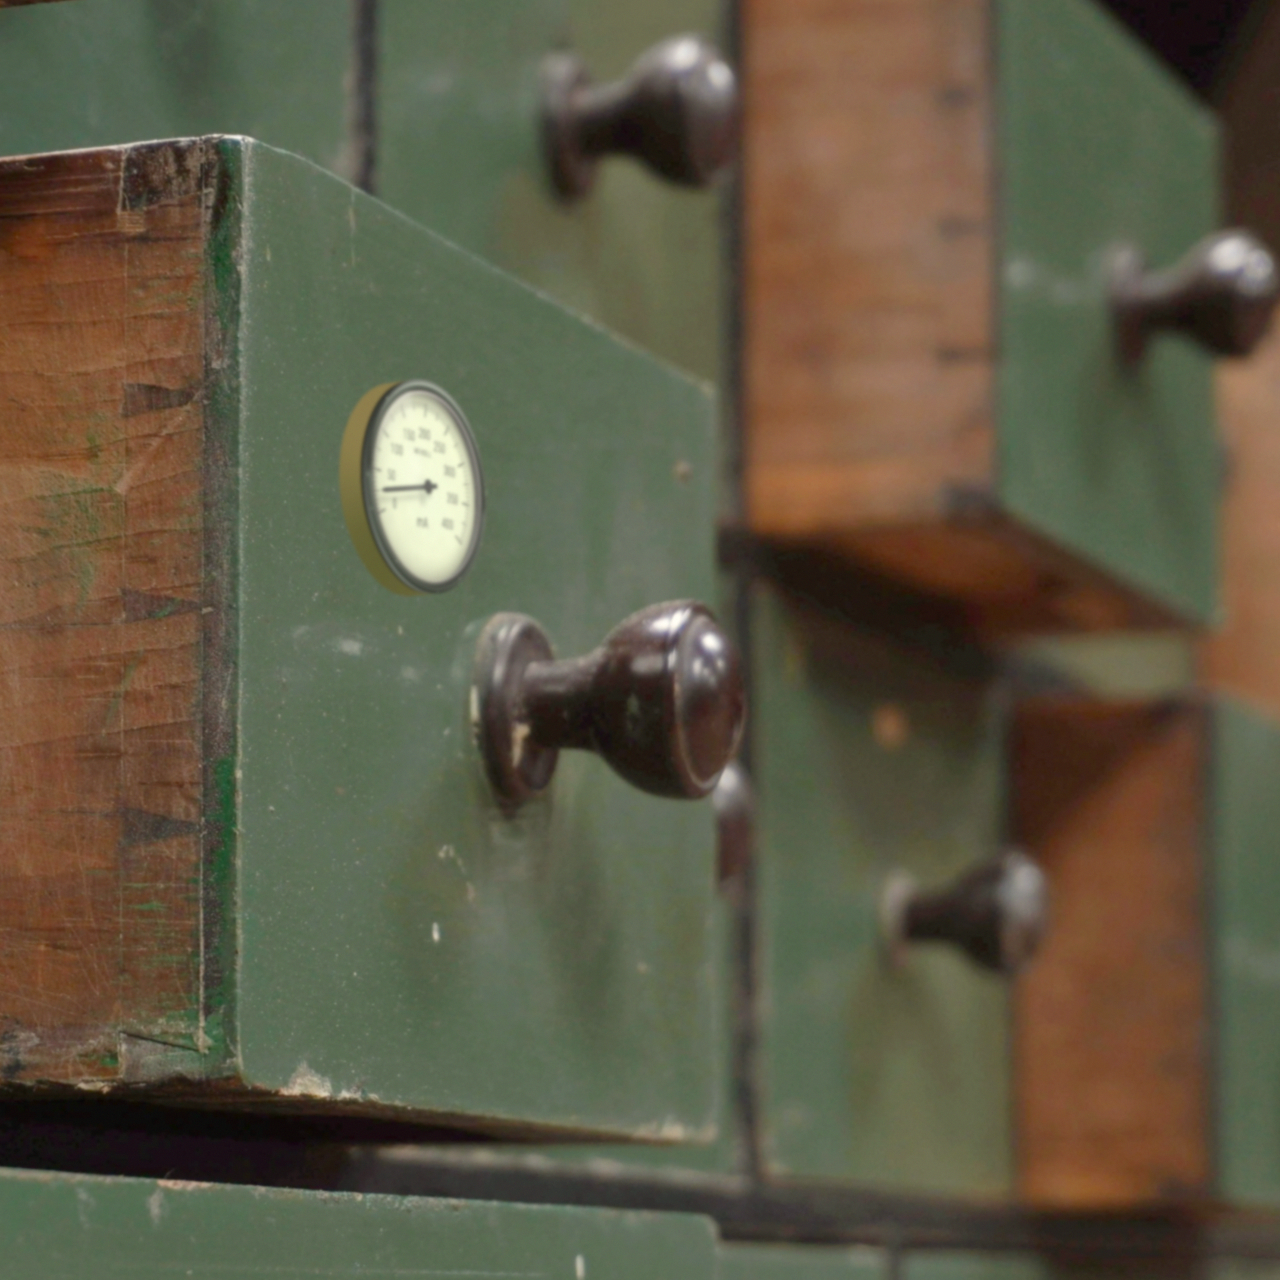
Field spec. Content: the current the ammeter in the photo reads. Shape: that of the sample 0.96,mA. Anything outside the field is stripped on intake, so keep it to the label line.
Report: 25,mA
